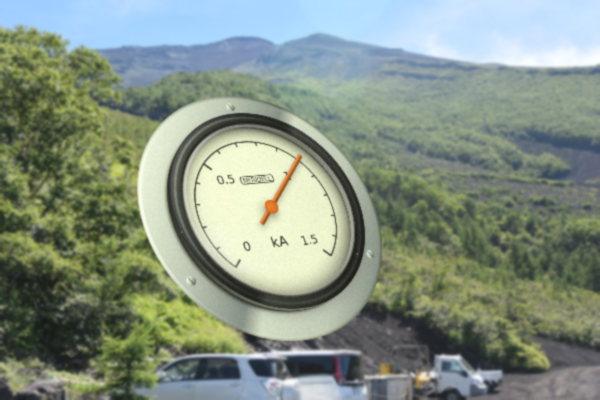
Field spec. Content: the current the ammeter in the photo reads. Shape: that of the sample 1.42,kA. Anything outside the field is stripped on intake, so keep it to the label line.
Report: 1,kA
